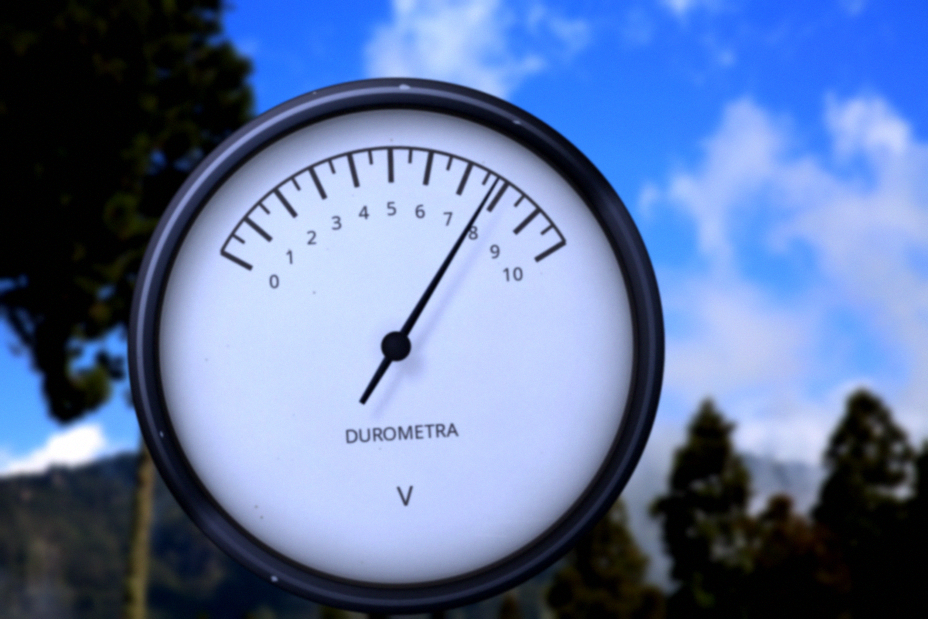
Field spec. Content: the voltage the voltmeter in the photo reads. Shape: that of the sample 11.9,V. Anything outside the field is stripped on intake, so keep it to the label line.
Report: 7.75,V
